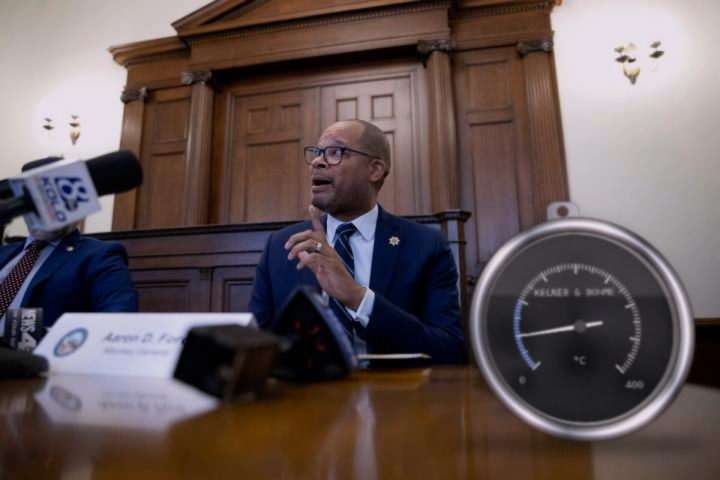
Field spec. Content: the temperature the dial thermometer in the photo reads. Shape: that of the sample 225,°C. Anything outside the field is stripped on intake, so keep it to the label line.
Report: 50,°C
